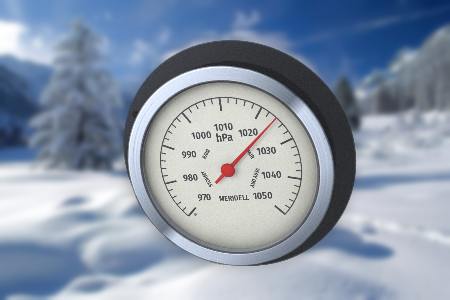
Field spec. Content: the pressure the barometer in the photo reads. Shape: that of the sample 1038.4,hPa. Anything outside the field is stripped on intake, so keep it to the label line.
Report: 1024,hPa
